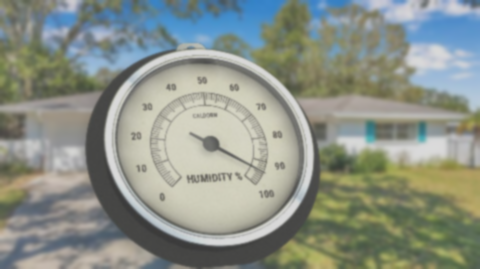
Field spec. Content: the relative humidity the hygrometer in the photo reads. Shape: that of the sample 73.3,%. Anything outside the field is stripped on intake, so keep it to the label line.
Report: 95,%
